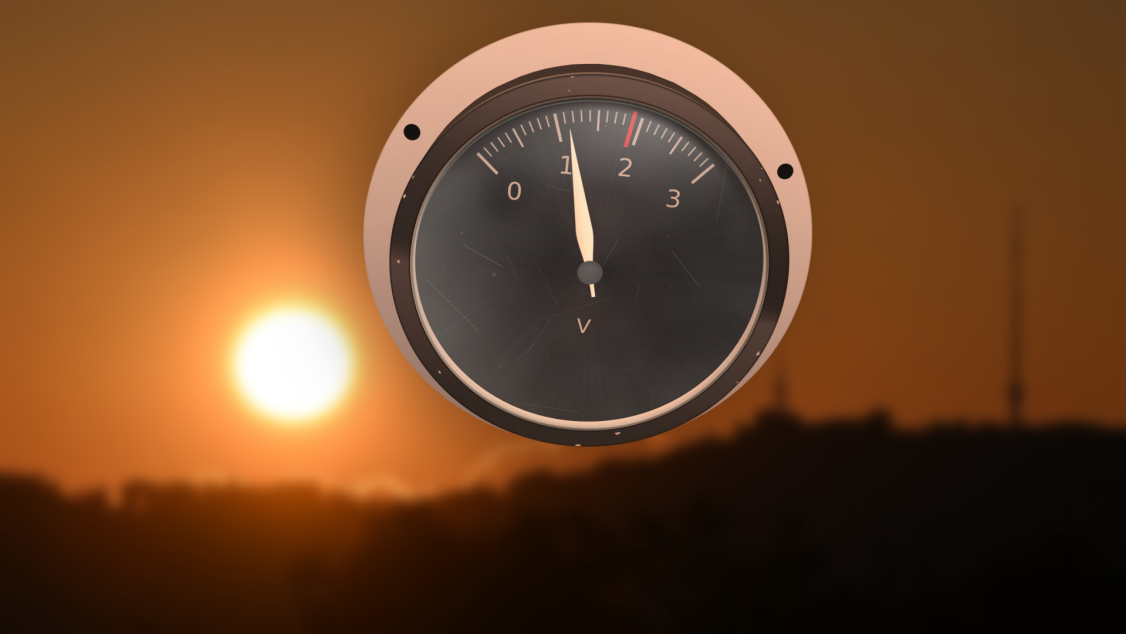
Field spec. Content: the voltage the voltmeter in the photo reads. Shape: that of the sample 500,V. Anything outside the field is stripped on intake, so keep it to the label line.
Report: 1.15,V
